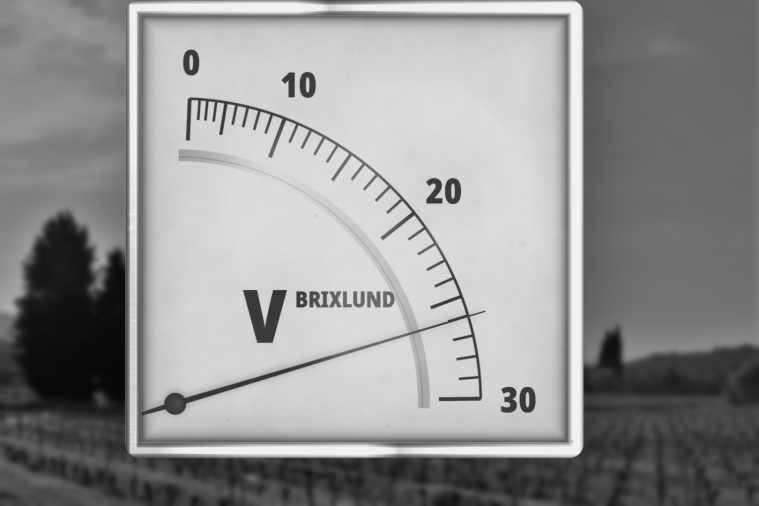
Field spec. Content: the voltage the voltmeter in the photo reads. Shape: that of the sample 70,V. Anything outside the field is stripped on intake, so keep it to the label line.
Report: 26,V
